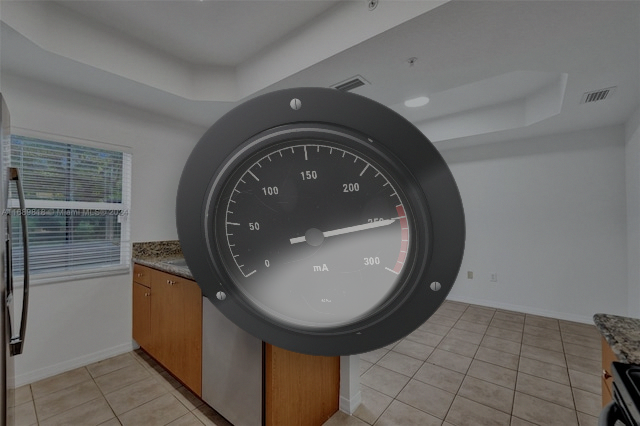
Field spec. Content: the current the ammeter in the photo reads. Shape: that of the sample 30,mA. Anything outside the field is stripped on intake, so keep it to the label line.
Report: 250,mA
